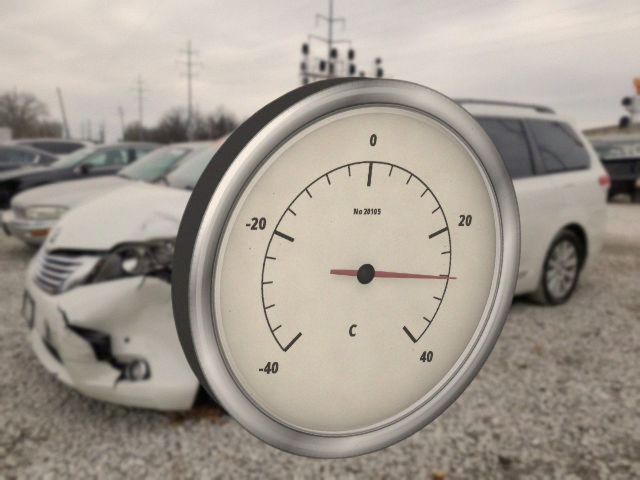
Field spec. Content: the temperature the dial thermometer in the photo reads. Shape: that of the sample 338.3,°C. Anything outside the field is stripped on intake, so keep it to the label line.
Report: 28,°C
